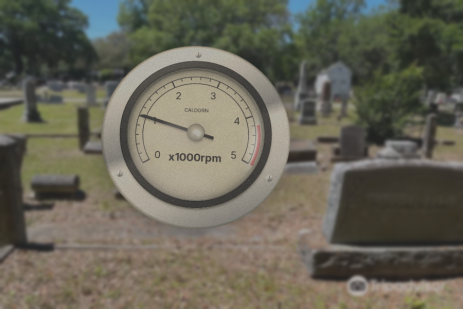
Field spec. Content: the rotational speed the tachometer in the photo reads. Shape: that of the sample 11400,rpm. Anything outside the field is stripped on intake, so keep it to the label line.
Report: 1000,rpm
